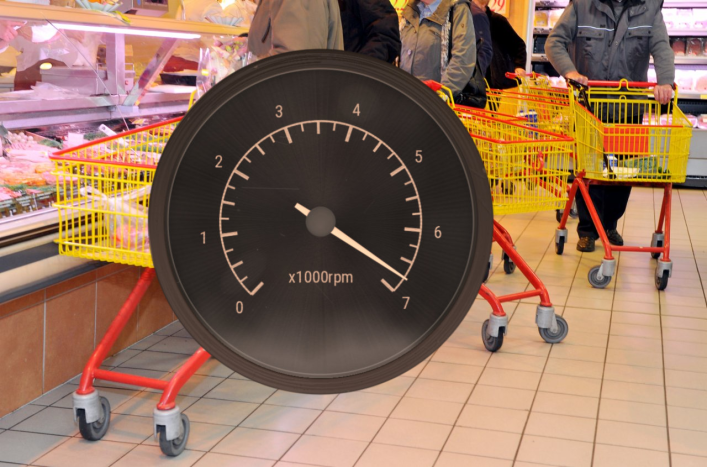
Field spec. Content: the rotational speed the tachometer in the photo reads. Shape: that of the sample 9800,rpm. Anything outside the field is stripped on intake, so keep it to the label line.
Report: 6750,rpm
